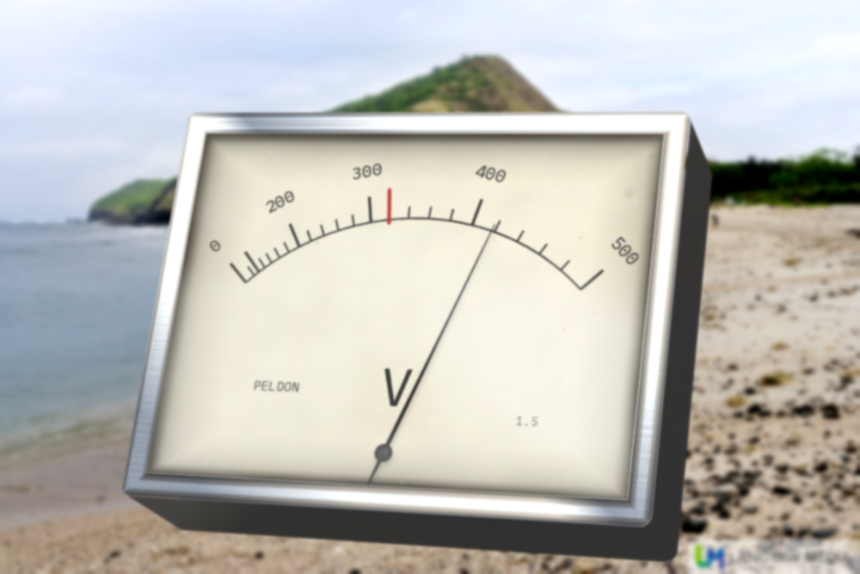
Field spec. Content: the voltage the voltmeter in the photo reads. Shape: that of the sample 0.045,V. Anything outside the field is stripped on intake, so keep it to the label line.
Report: 420,V
